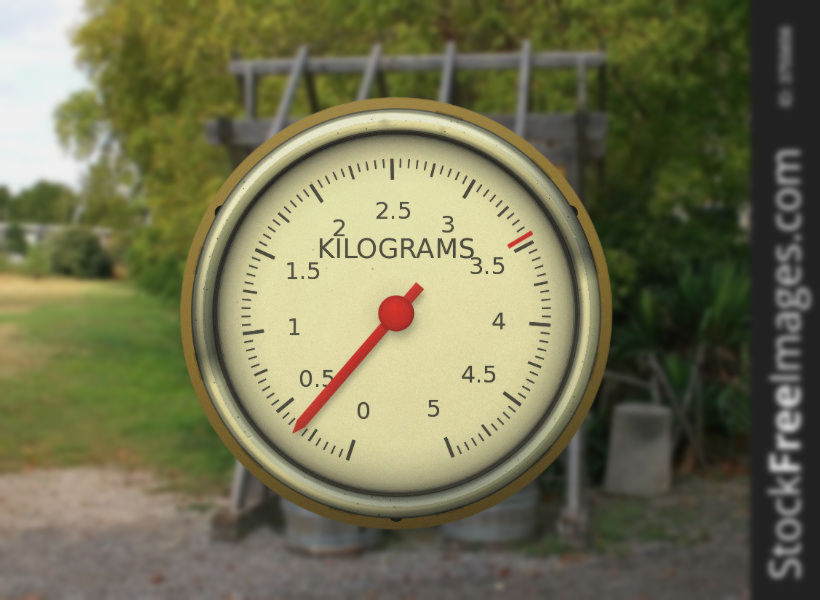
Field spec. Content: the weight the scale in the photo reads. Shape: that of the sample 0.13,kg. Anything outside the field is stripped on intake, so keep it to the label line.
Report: 0.35,kg
